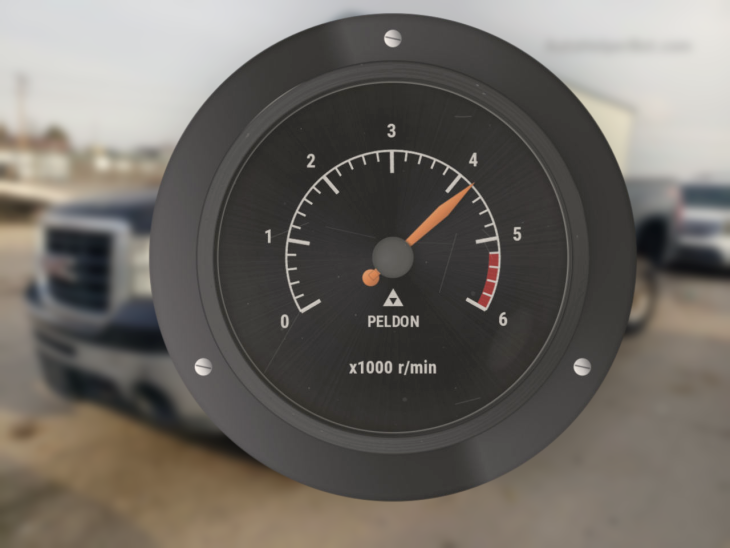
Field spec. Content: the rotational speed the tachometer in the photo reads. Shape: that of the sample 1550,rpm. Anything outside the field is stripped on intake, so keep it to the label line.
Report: 4200,rpm
